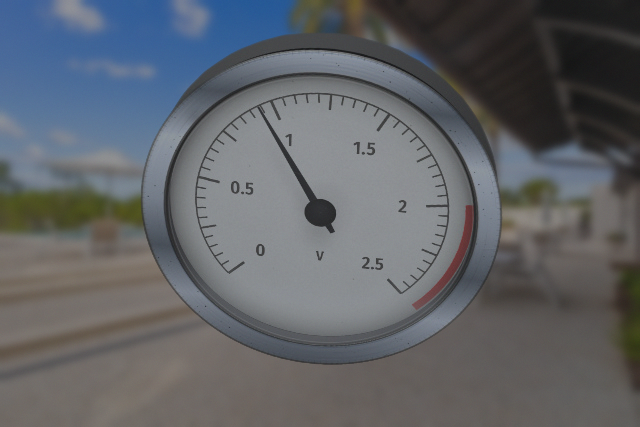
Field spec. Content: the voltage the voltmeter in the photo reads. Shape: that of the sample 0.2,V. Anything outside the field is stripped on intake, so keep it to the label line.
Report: 0.95,V
